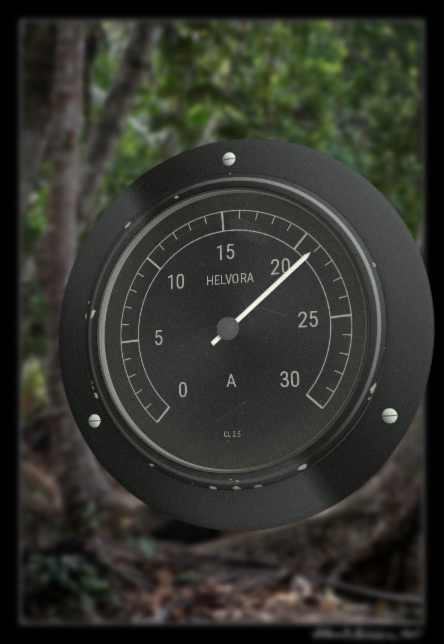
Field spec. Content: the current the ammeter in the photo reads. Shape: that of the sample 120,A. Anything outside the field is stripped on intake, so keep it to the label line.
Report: 21,A
